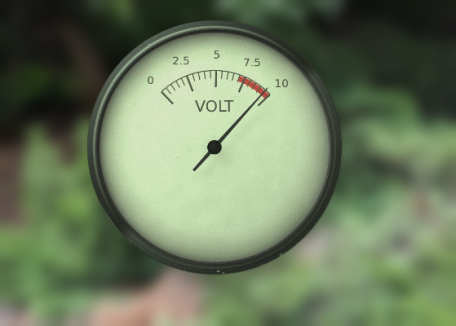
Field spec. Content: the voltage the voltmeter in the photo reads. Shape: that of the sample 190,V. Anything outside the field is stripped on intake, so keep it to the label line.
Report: 9.5,V
